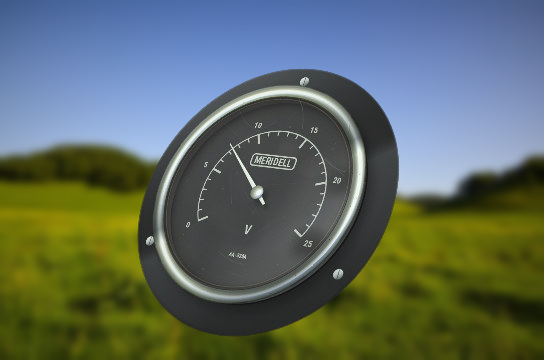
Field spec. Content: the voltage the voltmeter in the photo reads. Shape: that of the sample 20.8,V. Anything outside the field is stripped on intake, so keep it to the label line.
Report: 7.5,V
